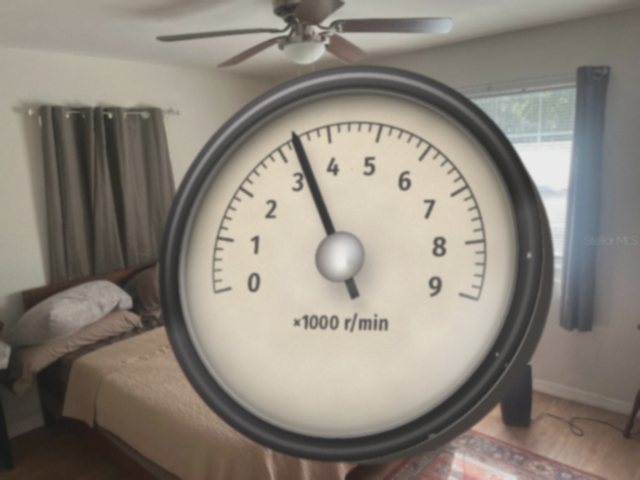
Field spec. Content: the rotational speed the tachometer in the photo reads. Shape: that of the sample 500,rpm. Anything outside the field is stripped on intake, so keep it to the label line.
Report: 3400,rpm
